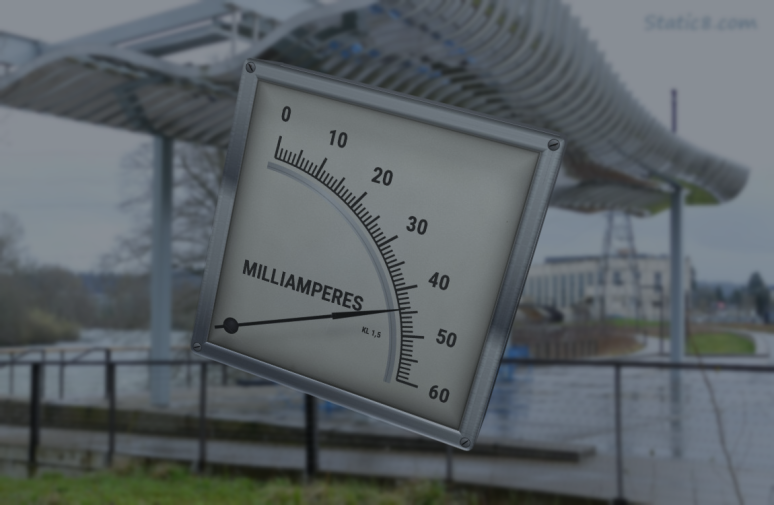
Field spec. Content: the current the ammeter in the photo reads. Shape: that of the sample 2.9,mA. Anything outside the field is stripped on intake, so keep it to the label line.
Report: 44,mA
